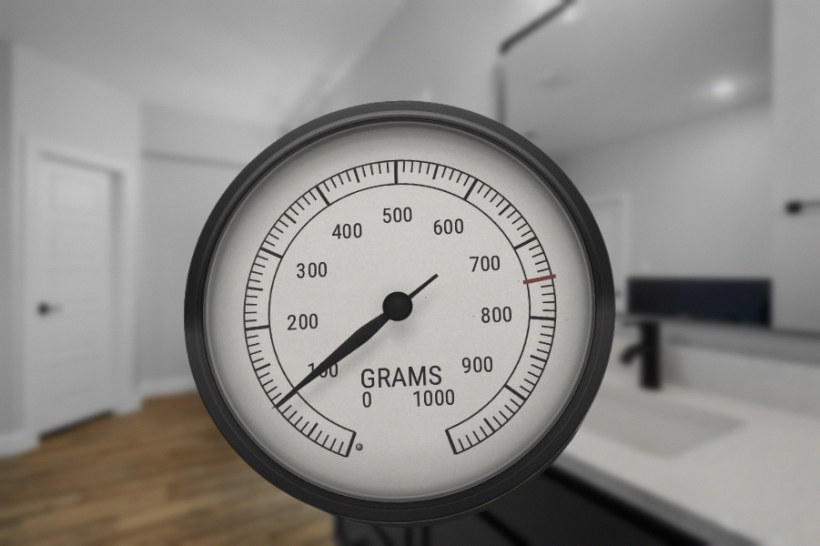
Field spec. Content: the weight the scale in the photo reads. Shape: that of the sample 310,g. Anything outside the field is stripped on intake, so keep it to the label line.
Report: 100,g
